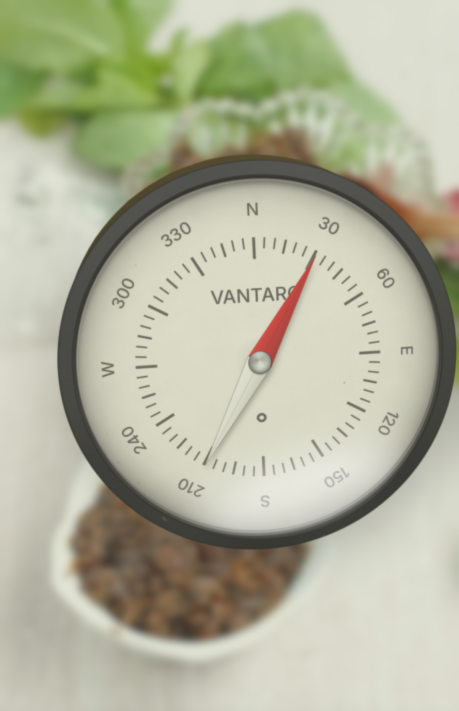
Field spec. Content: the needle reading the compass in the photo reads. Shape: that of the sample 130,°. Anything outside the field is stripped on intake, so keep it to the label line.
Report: 30,°
